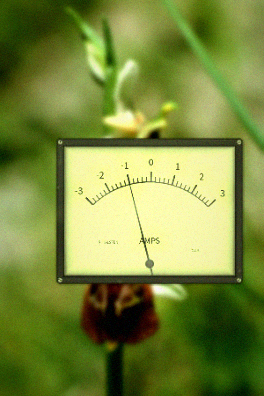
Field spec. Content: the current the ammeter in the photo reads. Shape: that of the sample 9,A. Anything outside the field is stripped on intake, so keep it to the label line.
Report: -1,A
